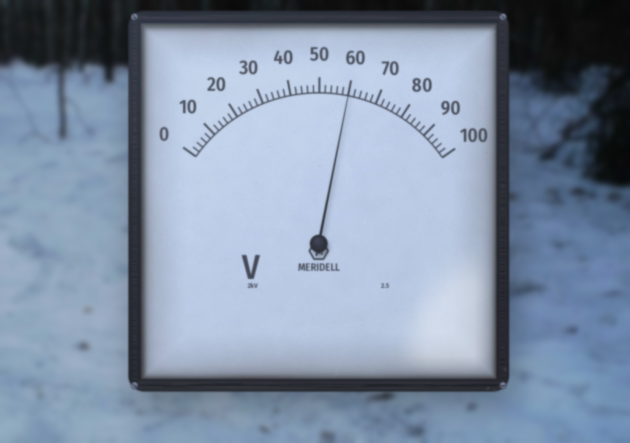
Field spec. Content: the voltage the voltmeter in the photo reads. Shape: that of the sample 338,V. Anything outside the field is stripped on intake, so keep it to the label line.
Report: 60,V
